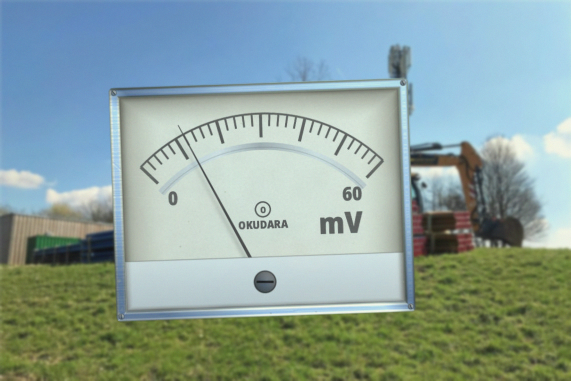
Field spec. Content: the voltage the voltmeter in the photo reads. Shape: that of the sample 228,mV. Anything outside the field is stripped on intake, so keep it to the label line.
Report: 12,mV
